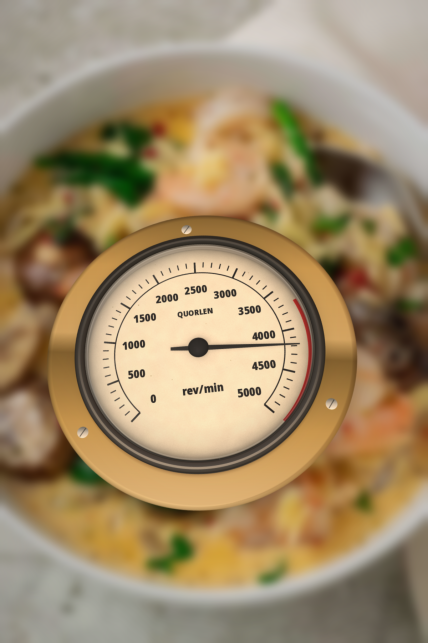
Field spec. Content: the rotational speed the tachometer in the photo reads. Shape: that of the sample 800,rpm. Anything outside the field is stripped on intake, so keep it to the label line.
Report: 4200,rpm
